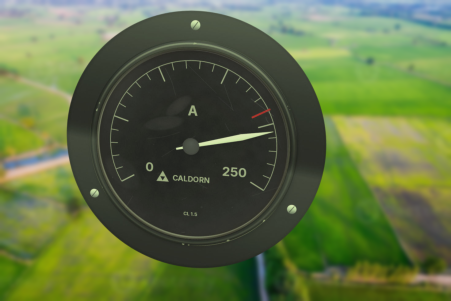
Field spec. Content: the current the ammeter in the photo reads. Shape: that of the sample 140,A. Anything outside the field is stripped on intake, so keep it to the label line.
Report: 205,A
